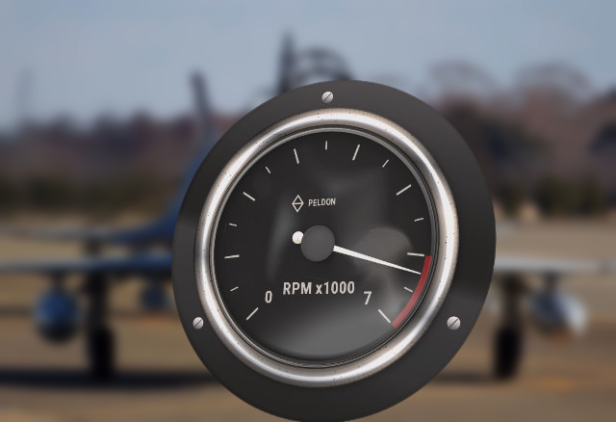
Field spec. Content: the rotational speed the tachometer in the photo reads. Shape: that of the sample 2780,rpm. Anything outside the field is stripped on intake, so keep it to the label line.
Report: 6250,rpm
